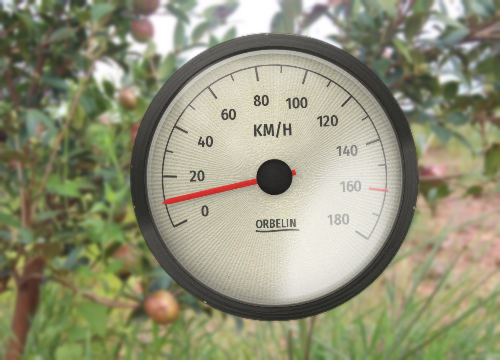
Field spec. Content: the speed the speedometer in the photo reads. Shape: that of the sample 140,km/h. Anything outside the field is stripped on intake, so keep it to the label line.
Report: 10,km/h
